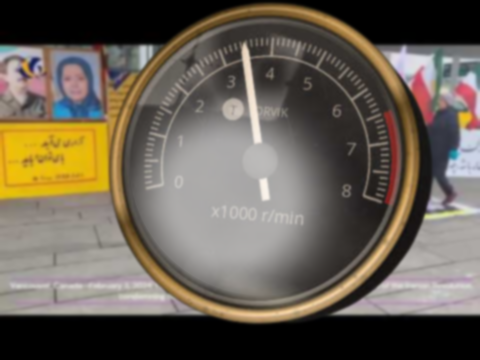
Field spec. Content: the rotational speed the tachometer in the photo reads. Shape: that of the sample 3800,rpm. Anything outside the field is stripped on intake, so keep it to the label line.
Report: 3500,rpm
